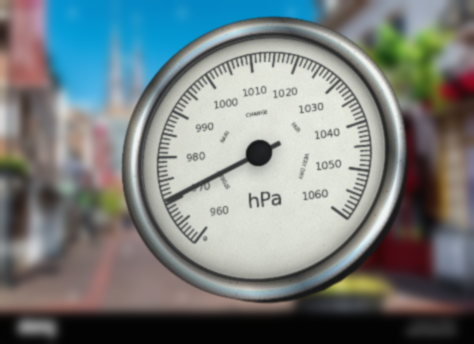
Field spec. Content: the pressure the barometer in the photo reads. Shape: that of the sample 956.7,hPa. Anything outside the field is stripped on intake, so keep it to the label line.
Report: 970,hPa
